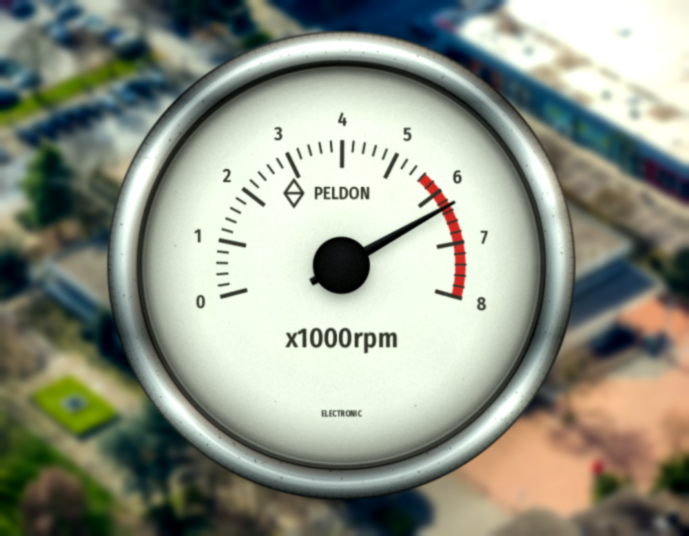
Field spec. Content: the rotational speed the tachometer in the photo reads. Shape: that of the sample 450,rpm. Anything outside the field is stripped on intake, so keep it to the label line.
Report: 6300,rpm
